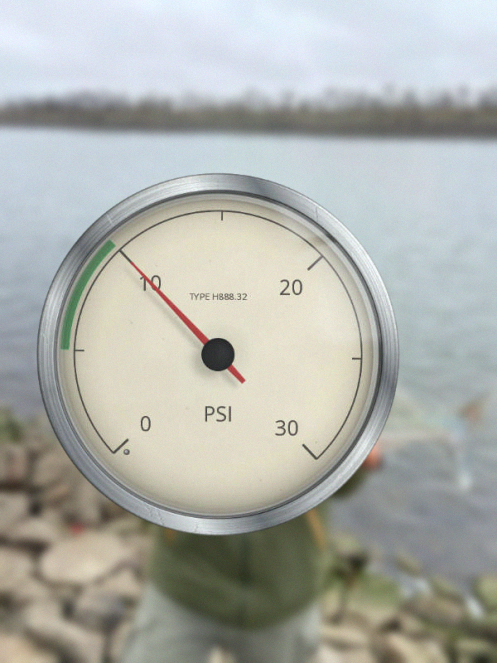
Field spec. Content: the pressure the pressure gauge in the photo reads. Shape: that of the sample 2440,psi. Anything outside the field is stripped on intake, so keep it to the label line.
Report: 10,psi
